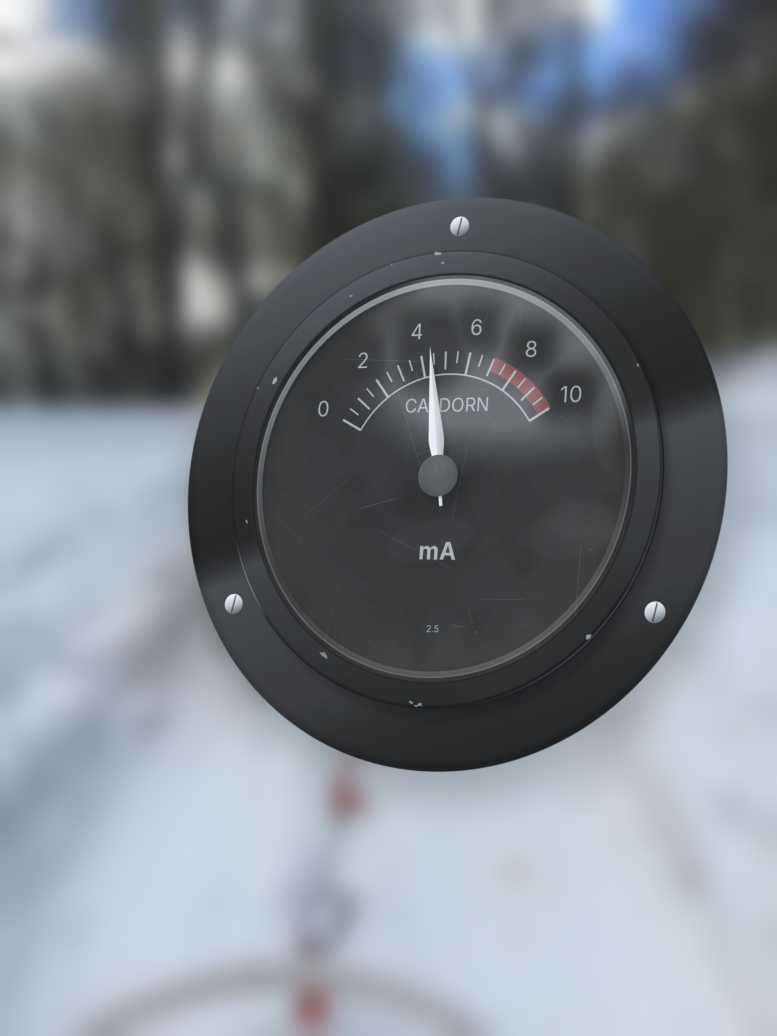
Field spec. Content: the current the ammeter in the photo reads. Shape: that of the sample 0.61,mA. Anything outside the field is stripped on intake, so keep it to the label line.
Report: 4.5,mA
